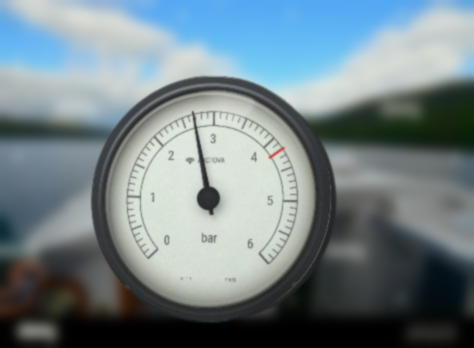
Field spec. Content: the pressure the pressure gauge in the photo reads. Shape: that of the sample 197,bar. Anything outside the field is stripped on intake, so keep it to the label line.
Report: 2.7,bar
